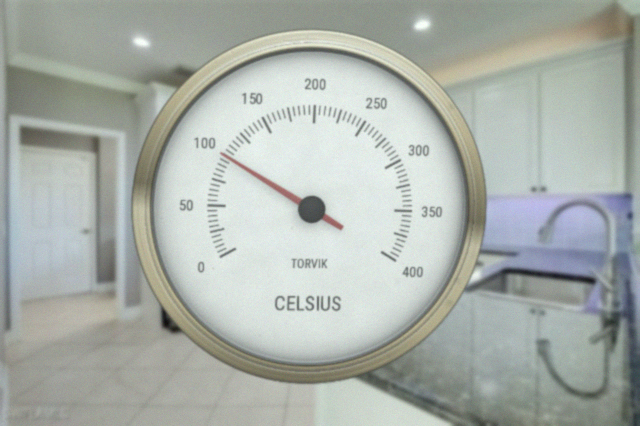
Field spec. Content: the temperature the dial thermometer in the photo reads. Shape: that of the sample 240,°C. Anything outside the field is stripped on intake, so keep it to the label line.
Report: 100,°C
